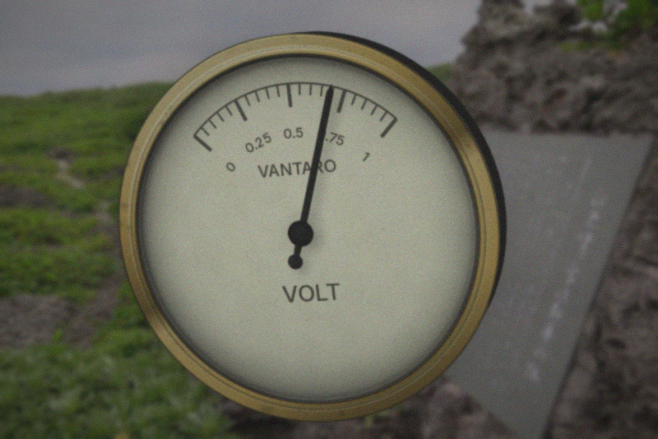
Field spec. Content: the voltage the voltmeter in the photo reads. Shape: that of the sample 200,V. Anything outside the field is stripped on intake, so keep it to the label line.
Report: 0.7,V
